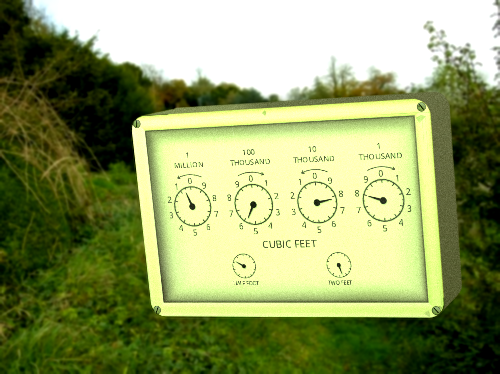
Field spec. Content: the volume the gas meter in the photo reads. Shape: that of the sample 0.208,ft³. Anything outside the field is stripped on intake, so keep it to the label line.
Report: 57800,ft³
